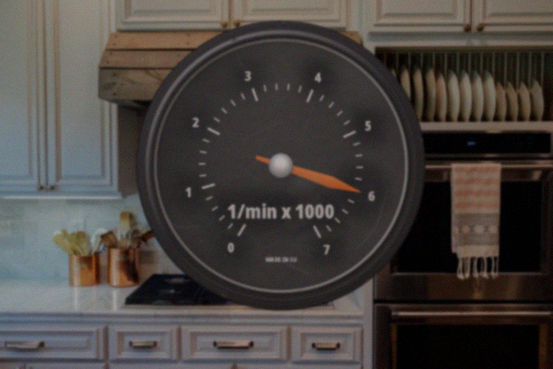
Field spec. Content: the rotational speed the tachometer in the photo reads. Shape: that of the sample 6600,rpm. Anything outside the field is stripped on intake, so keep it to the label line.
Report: 6000,rpm
